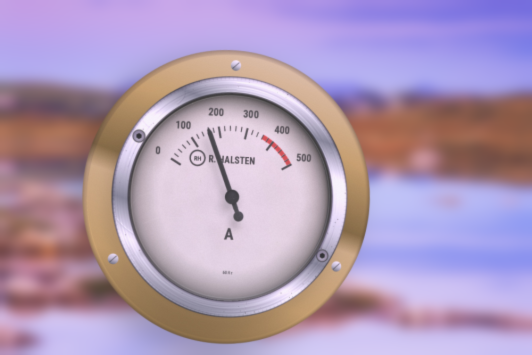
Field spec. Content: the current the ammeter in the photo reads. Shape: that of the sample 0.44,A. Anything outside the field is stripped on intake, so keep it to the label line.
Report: 160,A
